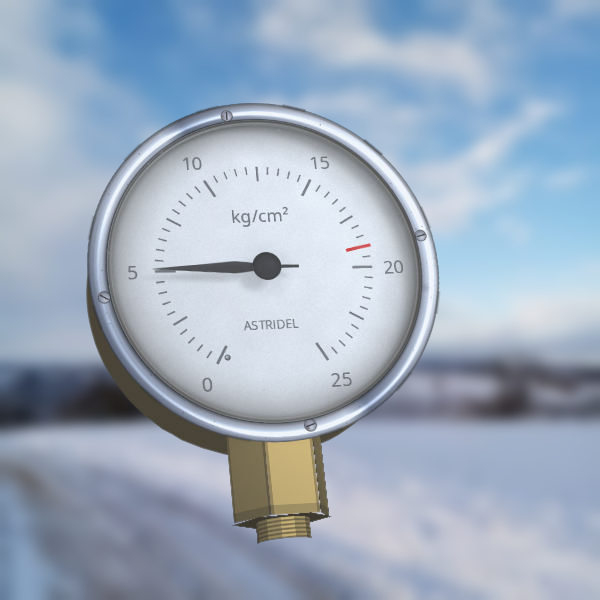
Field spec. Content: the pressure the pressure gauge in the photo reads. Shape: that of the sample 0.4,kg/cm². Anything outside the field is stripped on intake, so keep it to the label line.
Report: 5,kg/cm²
